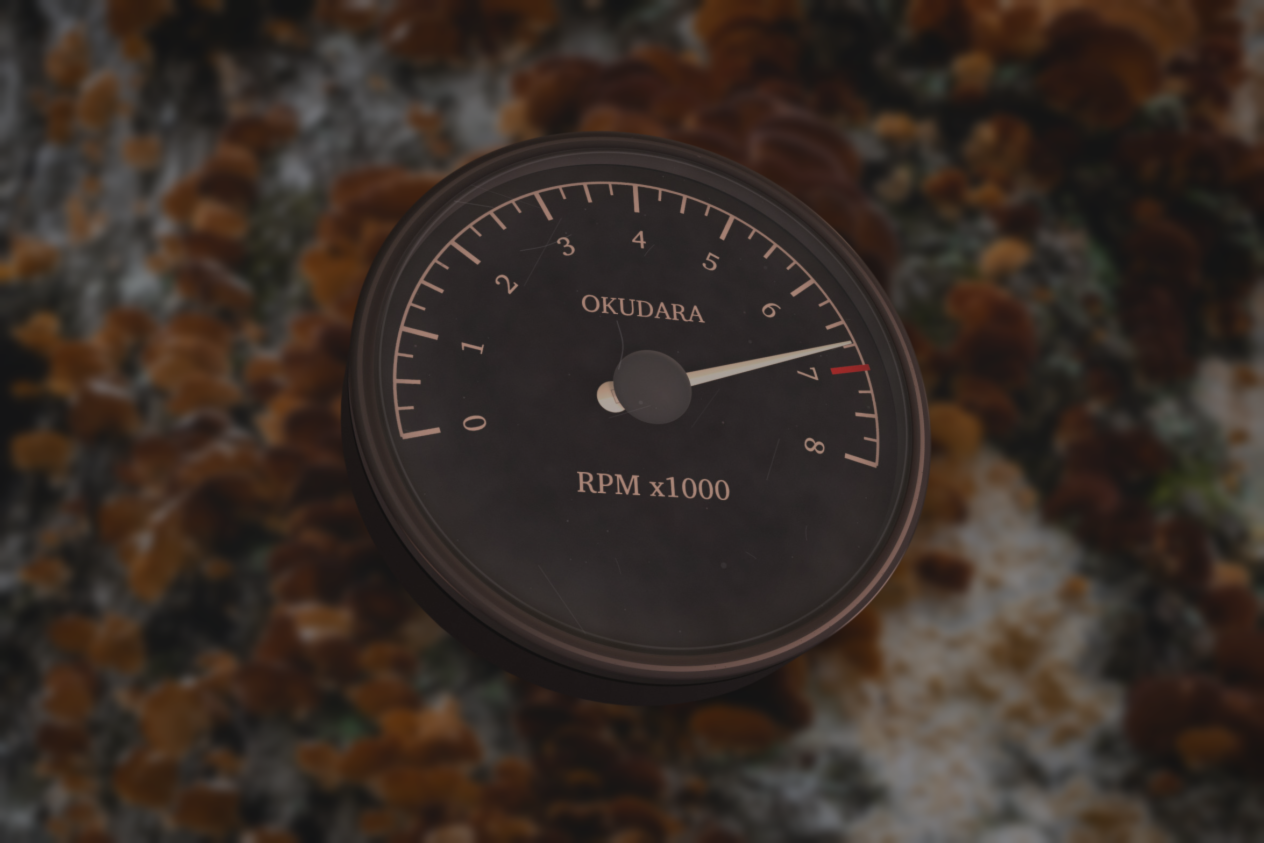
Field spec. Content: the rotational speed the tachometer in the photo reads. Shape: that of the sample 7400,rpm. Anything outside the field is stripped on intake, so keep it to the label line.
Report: 6750,rpm
